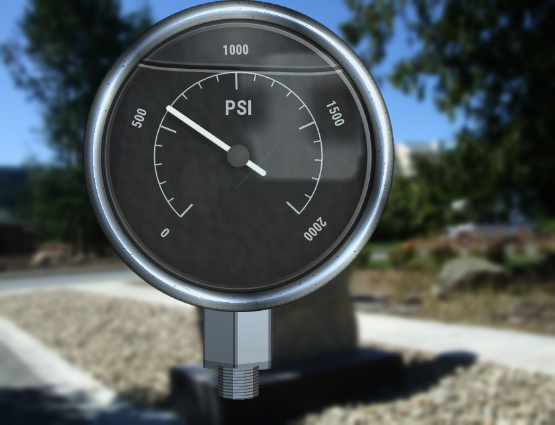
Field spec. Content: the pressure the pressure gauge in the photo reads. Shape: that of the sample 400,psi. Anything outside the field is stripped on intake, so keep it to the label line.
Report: 600,psi
